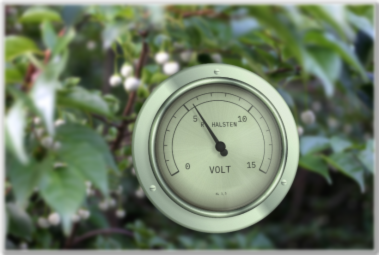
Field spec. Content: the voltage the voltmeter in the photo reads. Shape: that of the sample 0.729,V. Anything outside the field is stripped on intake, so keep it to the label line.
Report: 5.5,V
